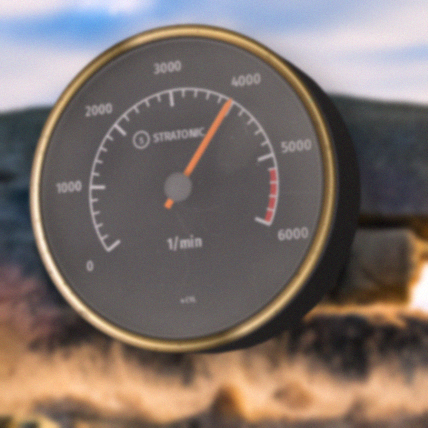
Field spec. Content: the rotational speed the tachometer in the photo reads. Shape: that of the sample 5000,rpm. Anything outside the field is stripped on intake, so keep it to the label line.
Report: 4000,rpm
